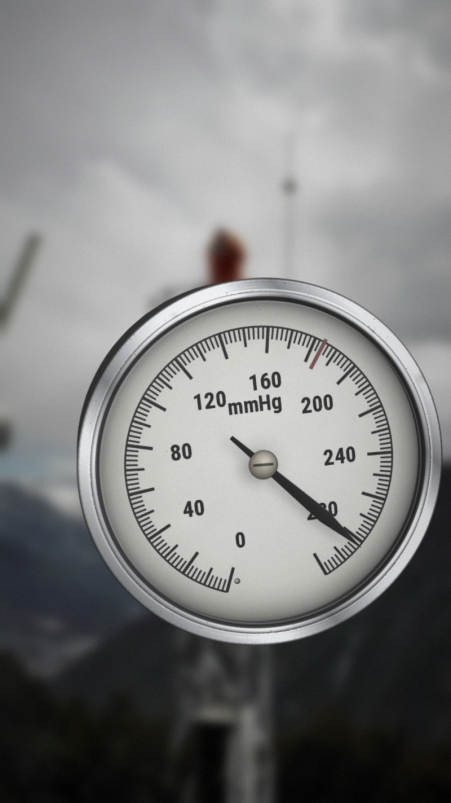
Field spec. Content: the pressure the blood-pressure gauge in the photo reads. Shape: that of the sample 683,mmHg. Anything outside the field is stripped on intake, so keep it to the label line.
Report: 282,mmHg
